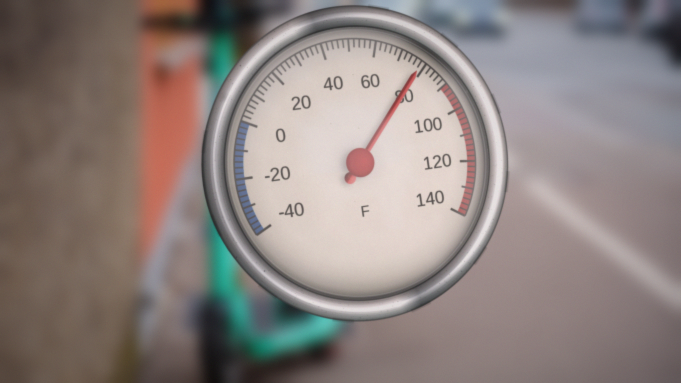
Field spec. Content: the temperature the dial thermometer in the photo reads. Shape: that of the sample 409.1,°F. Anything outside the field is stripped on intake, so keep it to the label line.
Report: 78,°F
